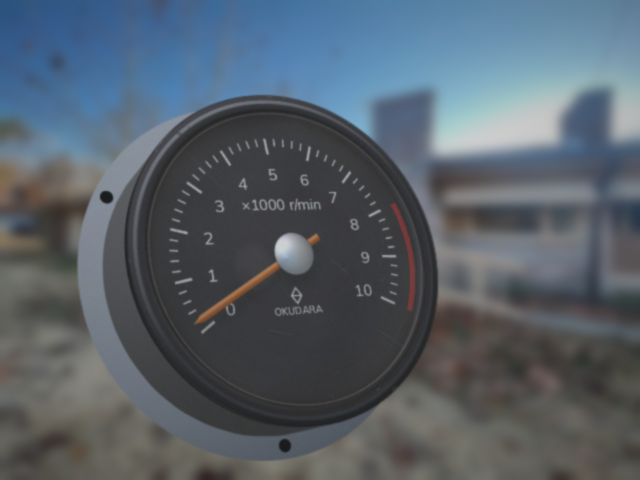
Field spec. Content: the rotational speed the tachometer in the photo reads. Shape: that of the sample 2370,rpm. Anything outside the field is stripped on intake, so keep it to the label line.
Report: 200,rpm
